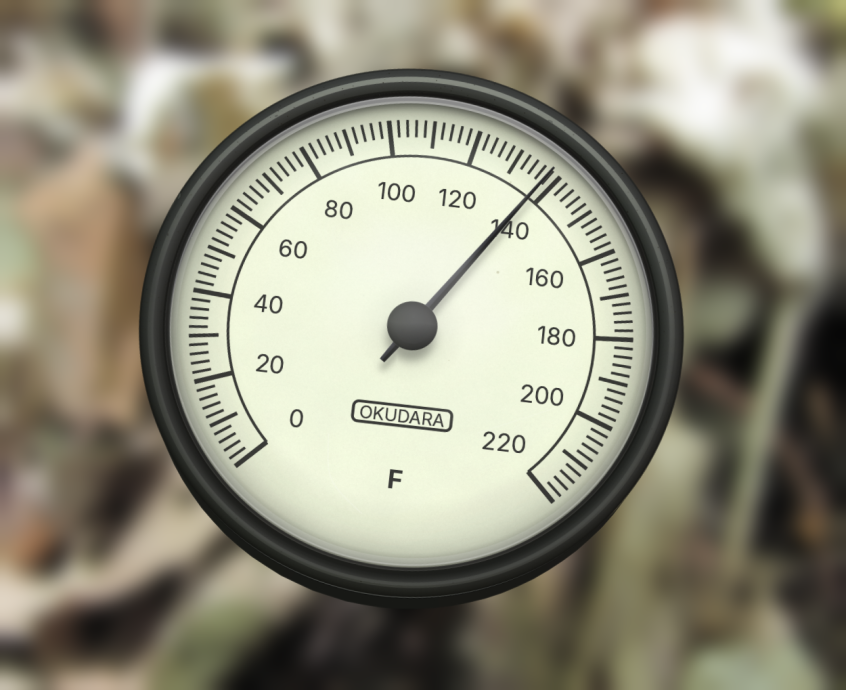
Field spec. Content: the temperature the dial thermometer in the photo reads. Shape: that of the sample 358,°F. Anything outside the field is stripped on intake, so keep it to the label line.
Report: 138,°F
